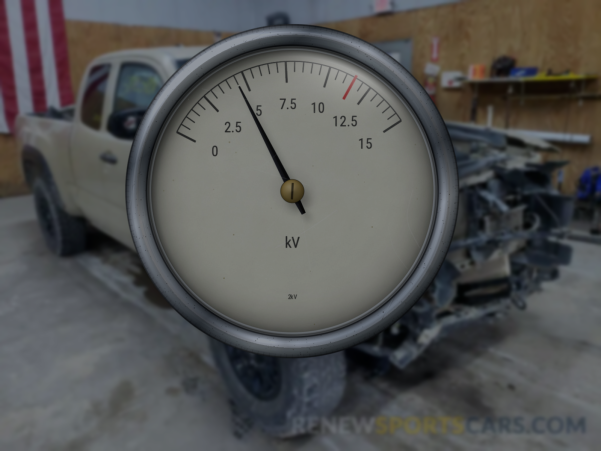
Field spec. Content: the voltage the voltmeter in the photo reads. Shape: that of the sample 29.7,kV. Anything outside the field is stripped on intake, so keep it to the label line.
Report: 4.5,kV
